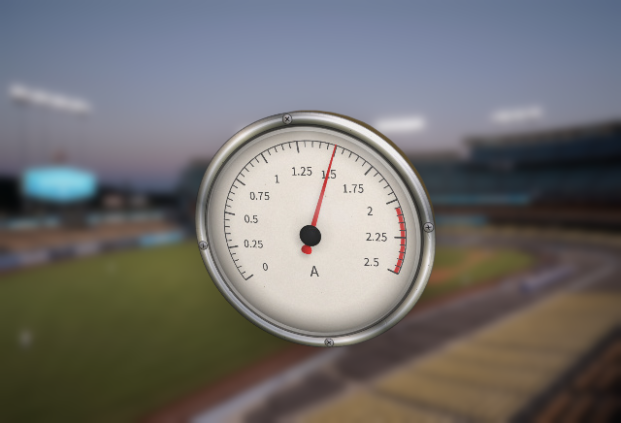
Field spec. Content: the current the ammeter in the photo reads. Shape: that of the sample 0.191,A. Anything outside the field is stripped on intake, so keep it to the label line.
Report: 1.5,A
